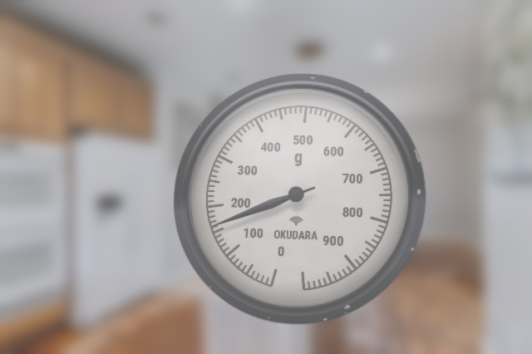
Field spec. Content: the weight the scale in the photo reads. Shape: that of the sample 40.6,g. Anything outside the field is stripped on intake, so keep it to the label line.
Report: 160,g
